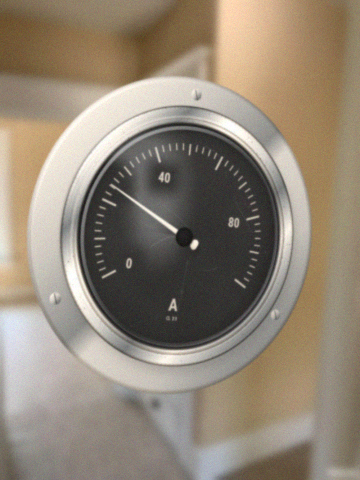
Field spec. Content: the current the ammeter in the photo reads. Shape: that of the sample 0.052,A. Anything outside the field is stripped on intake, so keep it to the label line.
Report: 24,A
